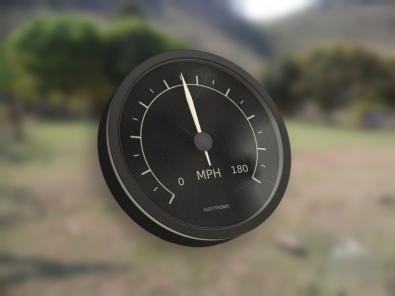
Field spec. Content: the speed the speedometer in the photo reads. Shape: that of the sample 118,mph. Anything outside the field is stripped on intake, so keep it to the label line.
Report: 90,mph
